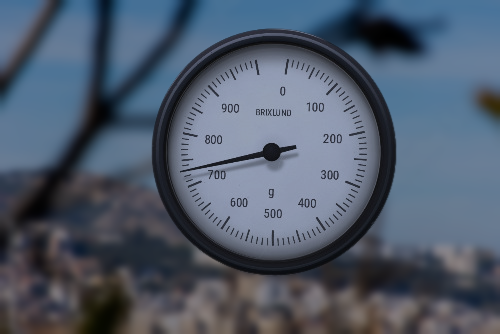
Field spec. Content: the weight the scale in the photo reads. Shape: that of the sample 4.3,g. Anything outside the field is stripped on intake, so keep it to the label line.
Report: 730,g
